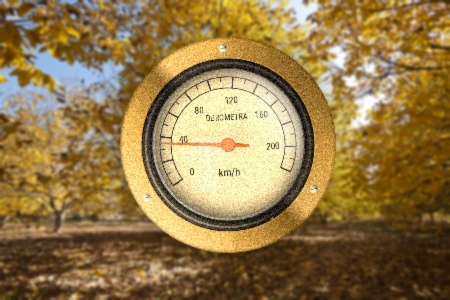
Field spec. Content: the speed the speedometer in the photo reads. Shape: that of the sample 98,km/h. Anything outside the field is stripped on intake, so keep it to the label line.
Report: 35,km/h
